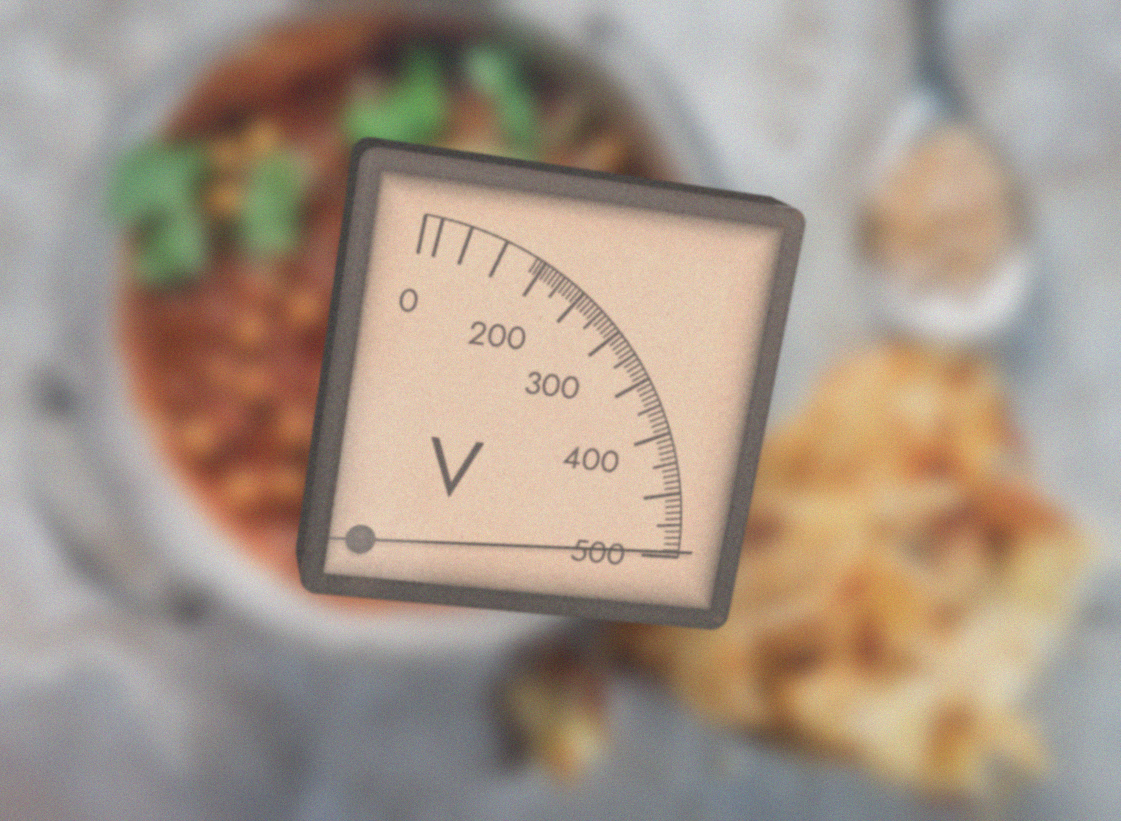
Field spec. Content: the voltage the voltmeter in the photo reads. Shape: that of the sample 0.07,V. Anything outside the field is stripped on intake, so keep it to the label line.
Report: 495,V
